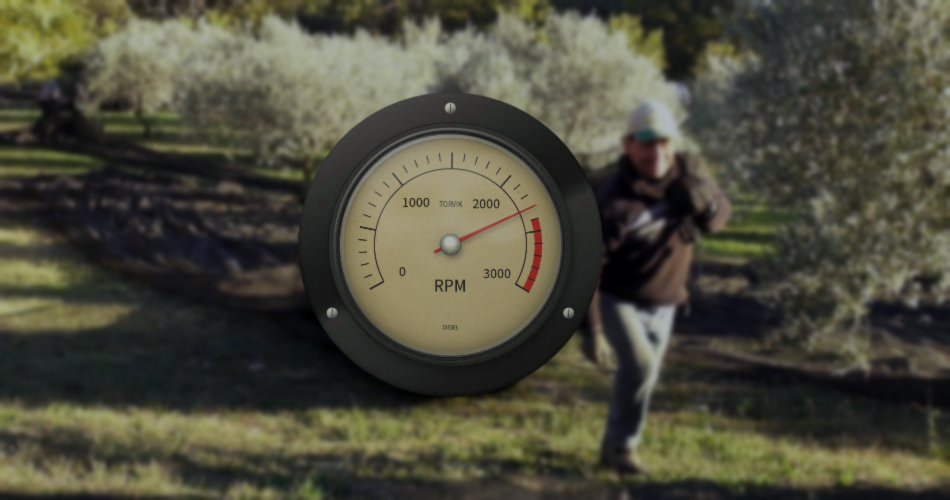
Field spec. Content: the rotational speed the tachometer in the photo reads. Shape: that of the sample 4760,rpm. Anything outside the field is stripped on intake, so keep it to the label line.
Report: 2300,rpm
